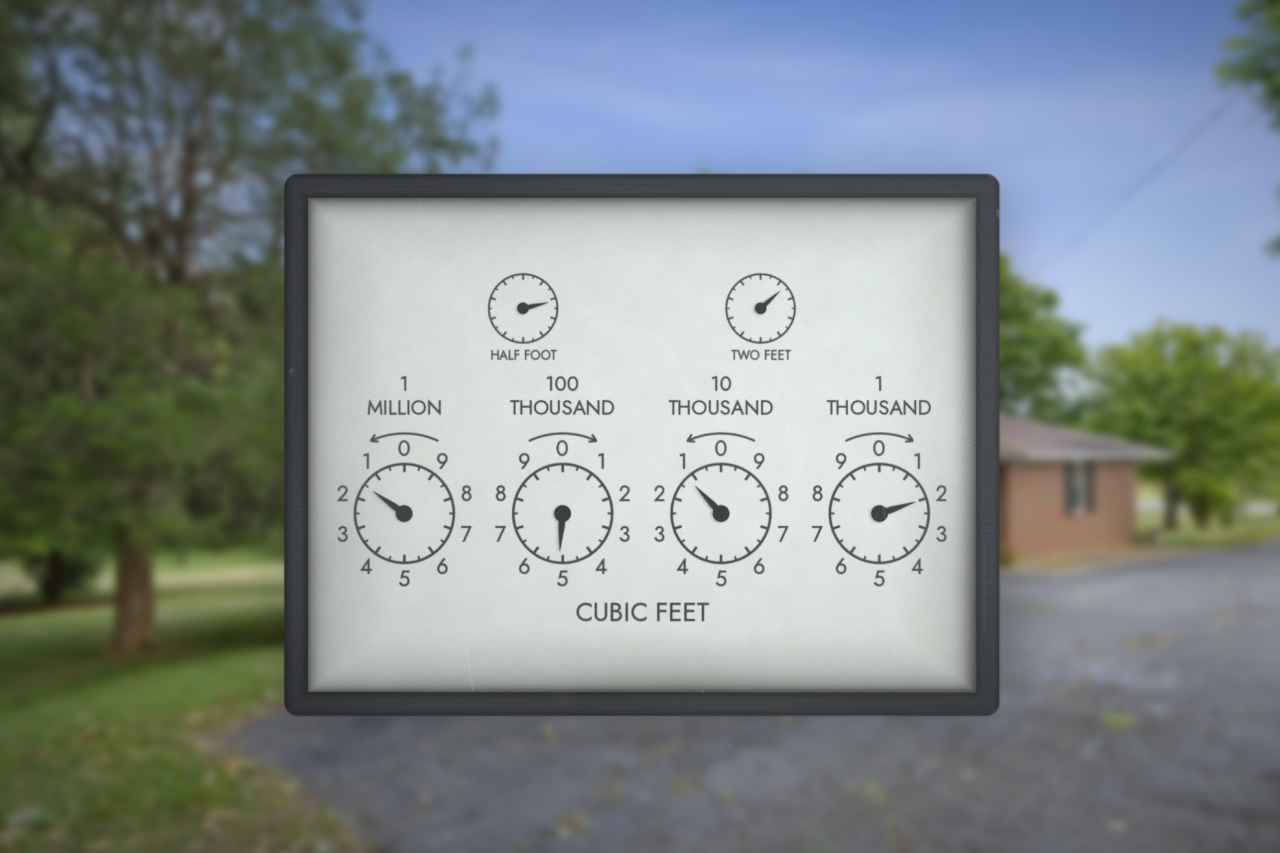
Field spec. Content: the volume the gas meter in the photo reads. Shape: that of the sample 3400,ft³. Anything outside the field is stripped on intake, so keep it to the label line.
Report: 151200,ft³
